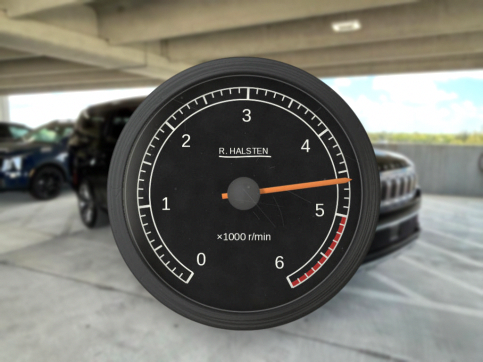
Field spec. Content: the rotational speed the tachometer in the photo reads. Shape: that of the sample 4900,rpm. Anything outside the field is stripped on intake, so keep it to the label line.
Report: 4600,rpm
